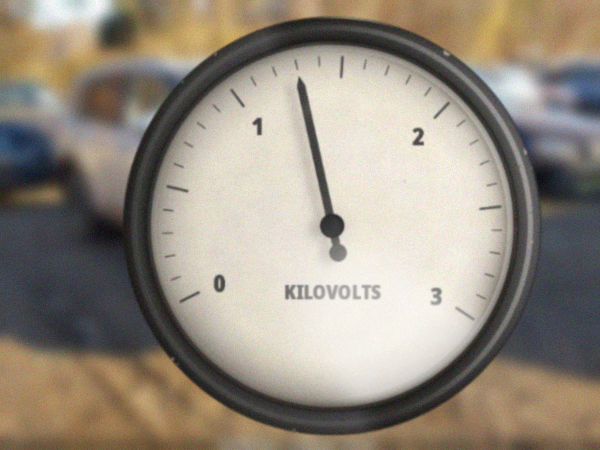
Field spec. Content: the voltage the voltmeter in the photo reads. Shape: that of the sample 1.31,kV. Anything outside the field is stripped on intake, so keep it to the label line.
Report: 1.3,kV
